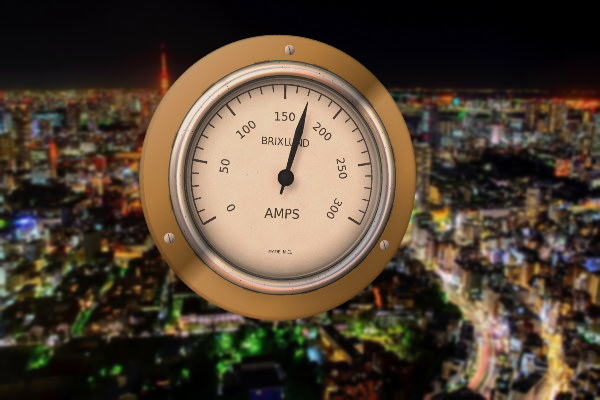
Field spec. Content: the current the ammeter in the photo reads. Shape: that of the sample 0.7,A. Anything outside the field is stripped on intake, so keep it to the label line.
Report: 170,A
